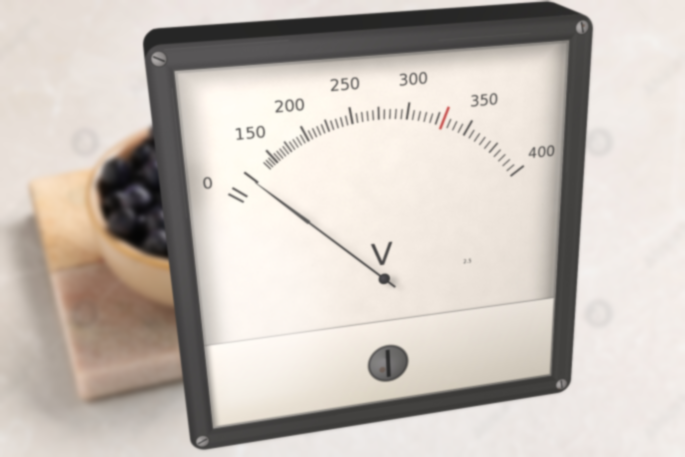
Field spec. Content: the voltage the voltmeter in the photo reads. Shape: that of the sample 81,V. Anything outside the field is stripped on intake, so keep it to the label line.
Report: 100,V
